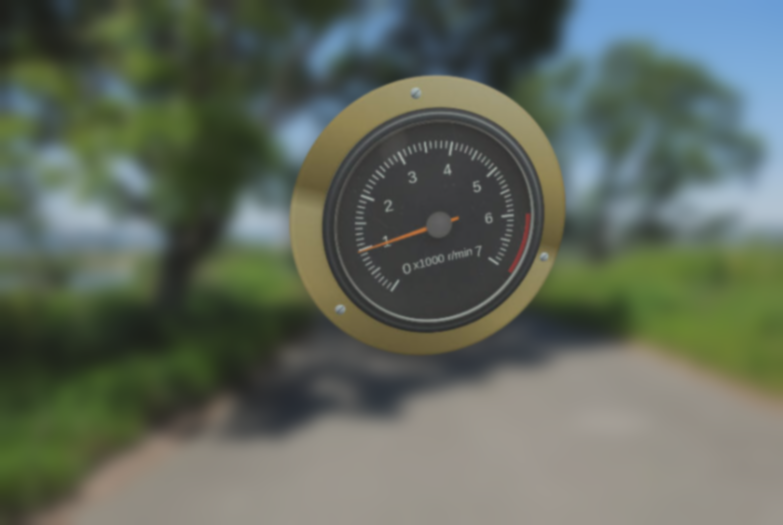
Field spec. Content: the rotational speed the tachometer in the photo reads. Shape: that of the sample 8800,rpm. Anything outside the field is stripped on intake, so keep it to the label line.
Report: 1000,rpm
